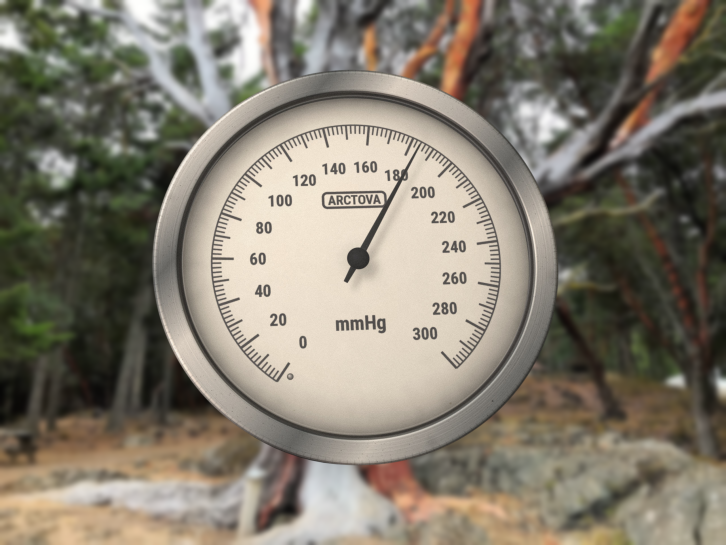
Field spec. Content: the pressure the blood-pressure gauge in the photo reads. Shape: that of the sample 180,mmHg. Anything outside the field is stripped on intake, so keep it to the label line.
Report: 184,mmHg
